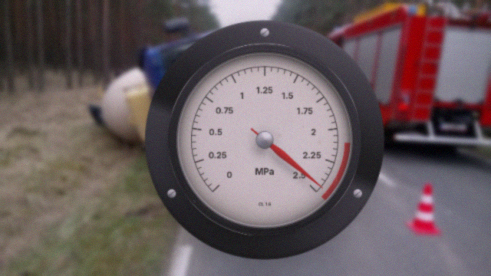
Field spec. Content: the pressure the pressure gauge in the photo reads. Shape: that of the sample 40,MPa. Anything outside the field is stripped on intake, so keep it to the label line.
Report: 2.45,MPa
